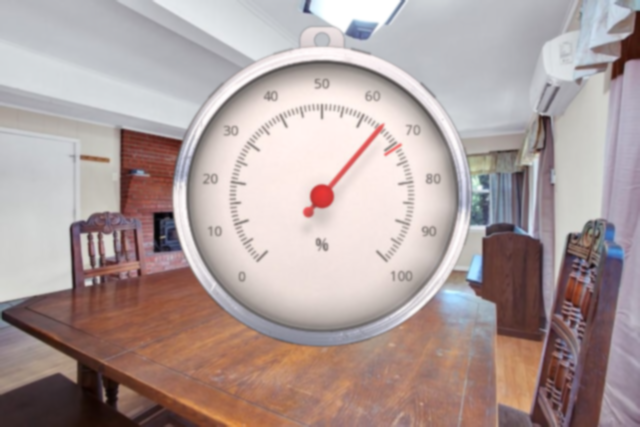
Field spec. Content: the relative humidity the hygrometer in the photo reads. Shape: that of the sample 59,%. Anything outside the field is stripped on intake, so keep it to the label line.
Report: 65,%
